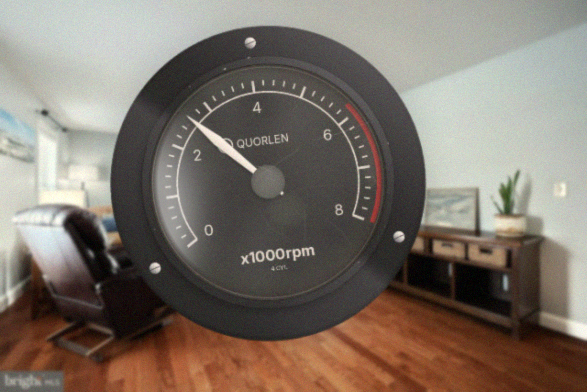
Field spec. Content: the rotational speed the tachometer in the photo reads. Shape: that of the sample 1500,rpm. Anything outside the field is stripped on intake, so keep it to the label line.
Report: 2600,rpm
